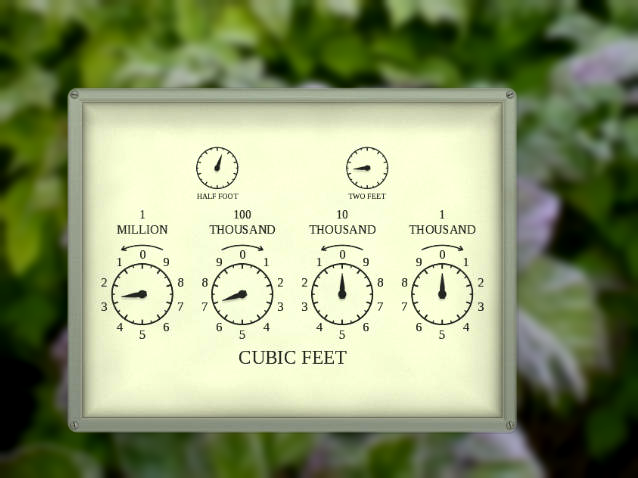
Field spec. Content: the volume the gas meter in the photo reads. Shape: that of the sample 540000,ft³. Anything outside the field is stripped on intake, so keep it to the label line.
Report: 270000,ft³
